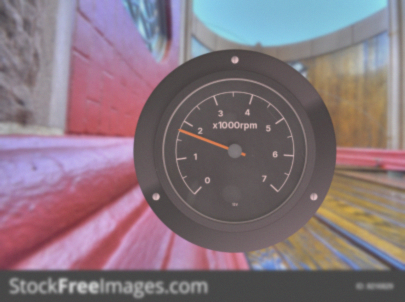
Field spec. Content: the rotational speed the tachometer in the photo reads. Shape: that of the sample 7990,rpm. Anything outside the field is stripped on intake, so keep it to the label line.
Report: 1750,rpm
